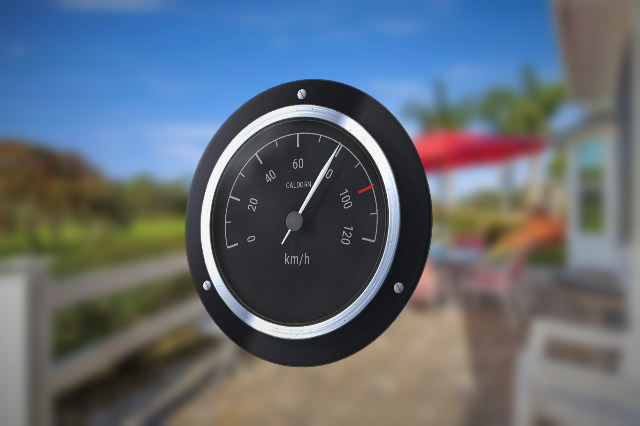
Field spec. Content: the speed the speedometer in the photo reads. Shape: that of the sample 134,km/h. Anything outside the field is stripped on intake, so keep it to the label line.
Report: 80,km/h
